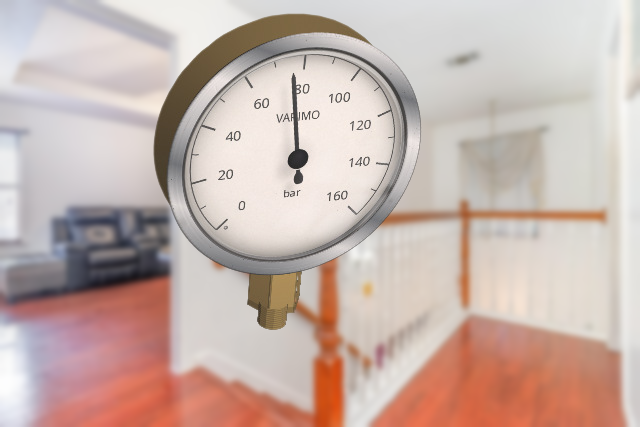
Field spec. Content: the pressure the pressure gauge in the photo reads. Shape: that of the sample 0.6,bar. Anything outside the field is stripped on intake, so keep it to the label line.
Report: 75,bar
